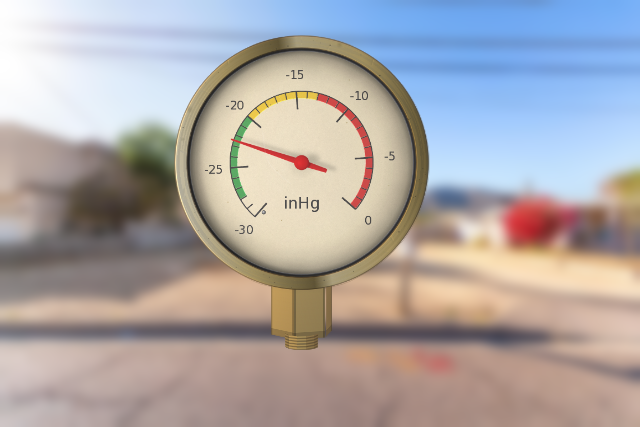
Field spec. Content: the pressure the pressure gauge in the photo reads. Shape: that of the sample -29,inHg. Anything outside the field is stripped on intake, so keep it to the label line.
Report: -22.5,inHg
